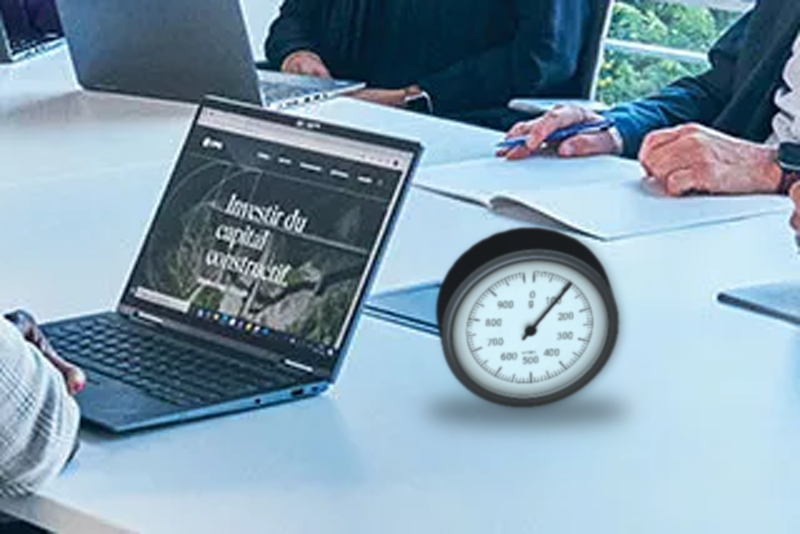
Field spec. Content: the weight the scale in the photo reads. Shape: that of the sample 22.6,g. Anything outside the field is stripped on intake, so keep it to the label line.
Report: 100,g
